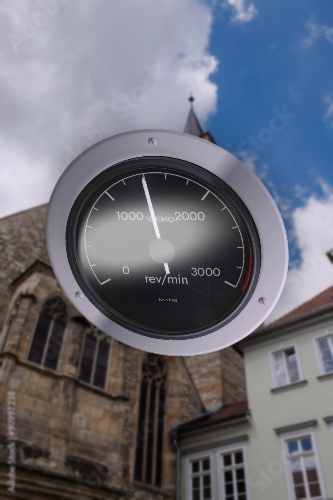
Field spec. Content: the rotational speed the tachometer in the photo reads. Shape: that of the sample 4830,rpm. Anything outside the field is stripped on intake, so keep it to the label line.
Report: 1400,rpm
